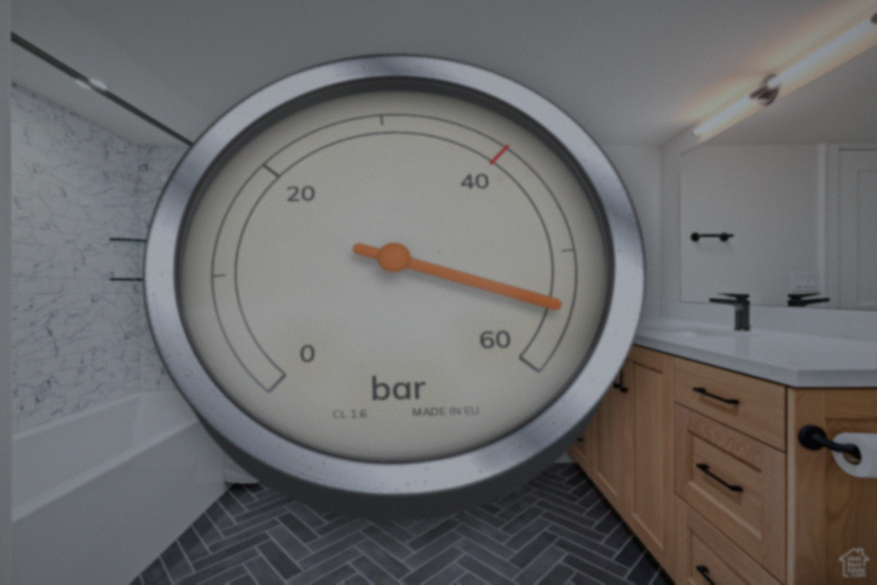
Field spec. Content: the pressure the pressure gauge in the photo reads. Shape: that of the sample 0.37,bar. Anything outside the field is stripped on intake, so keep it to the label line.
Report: 55,bar
